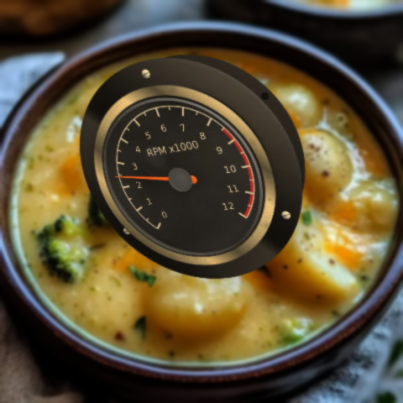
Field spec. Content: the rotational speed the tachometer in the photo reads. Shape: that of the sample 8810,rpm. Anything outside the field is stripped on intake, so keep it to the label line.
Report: 2500,rpm
